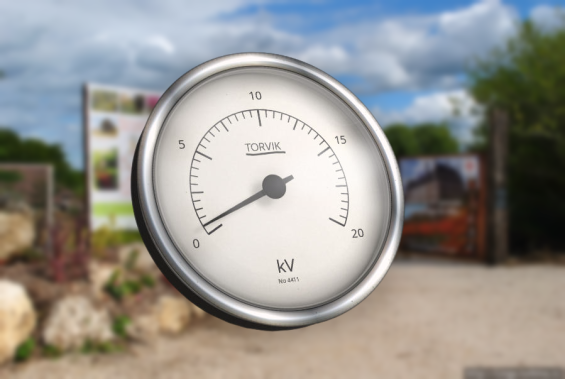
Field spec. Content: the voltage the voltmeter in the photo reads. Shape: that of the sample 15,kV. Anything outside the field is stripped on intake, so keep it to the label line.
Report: 0.5,kV
